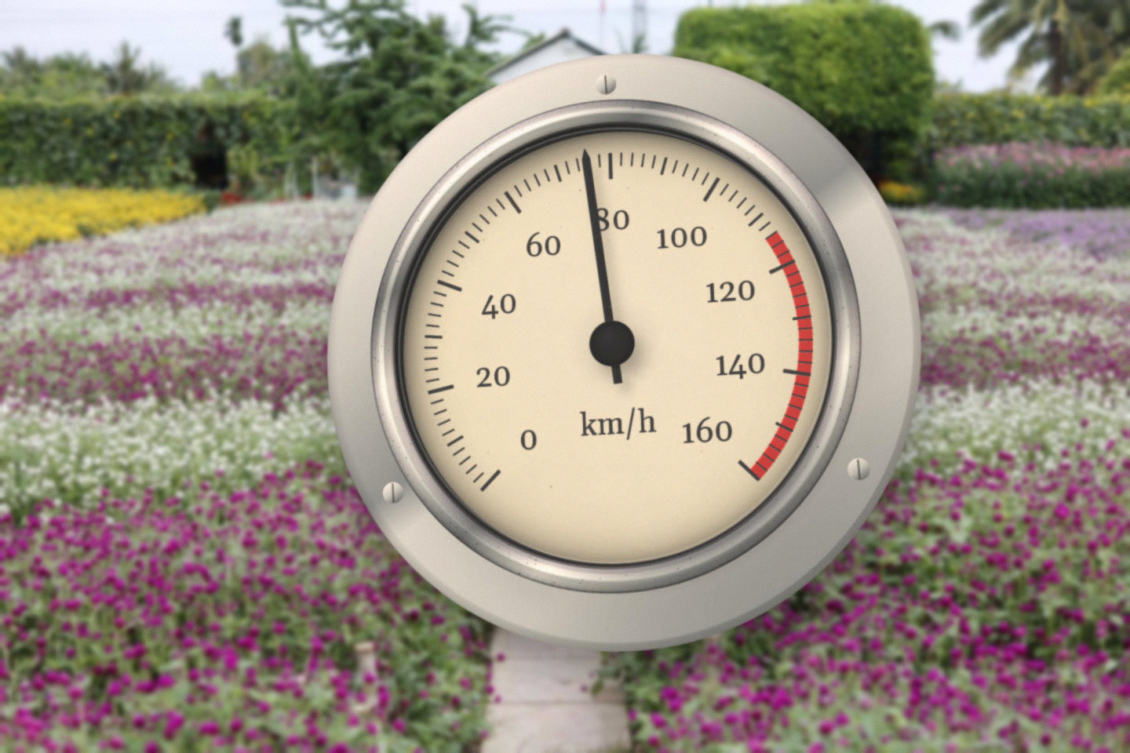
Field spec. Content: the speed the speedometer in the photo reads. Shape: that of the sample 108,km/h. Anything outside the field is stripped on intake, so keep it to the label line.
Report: 76,km/h
